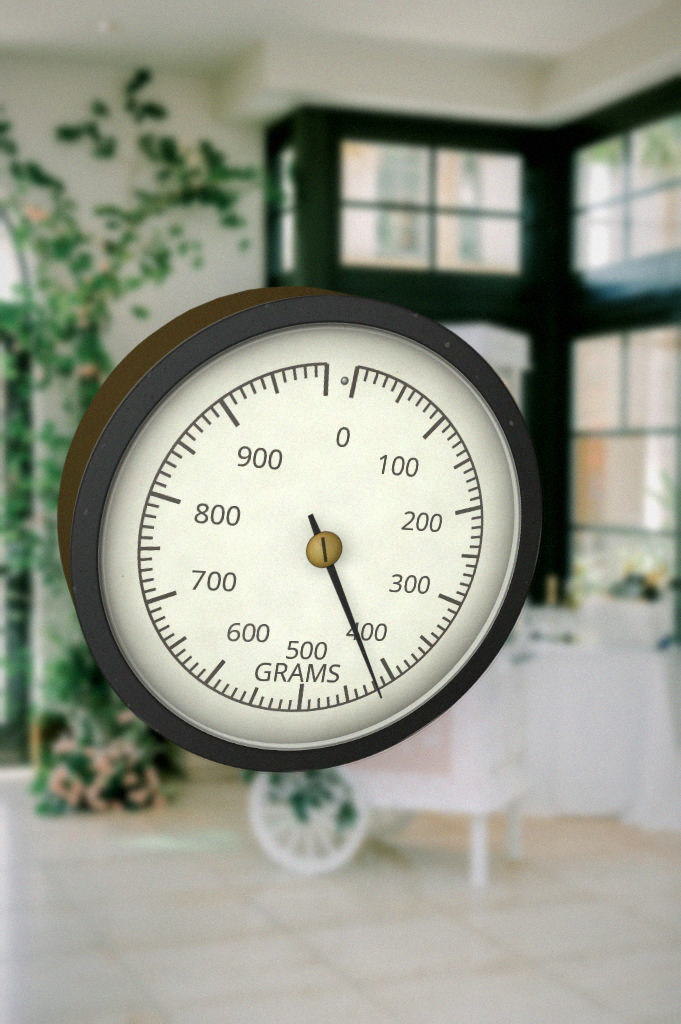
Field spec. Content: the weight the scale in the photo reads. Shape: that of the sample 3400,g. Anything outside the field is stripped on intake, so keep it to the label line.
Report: 420,g
